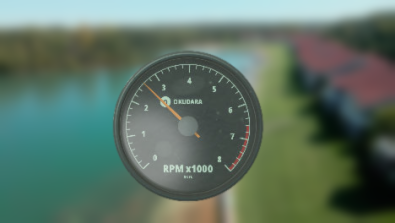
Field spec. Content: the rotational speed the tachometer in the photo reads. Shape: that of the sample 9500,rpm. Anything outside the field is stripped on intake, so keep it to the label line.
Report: 2600,rpm
